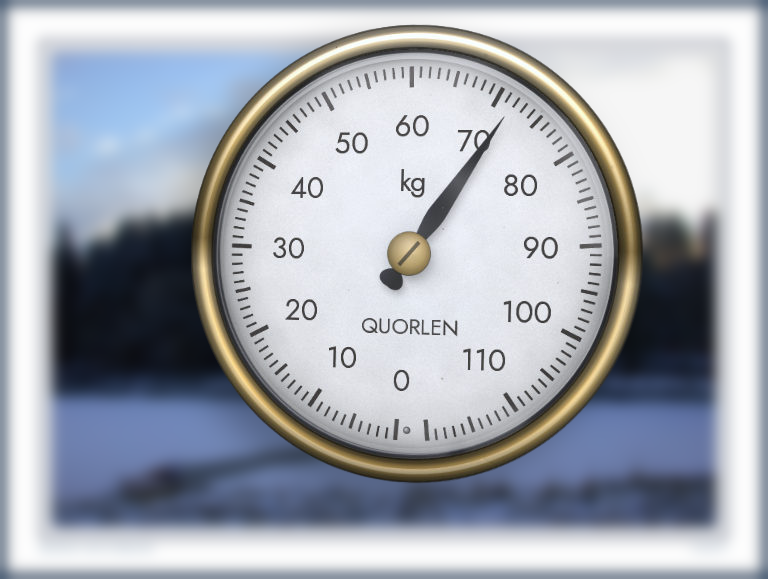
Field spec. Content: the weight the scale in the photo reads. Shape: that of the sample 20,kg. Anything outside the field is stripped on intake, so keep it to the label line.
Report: 72,kg
